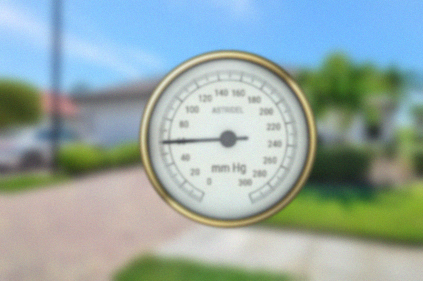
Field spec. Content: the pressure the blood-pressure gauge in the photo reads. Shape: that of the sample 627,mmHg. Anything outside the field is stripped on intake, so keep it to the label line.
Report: 60,mmHg
